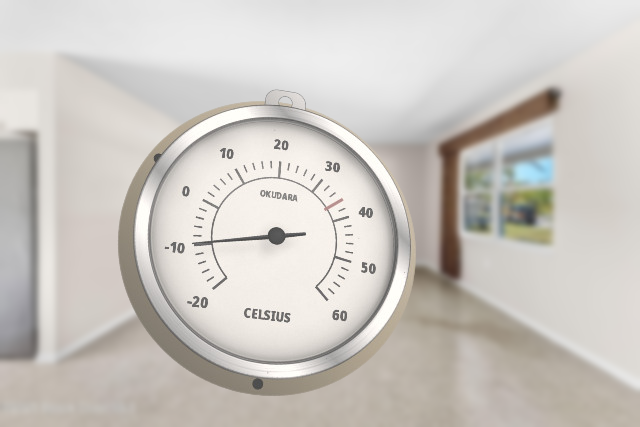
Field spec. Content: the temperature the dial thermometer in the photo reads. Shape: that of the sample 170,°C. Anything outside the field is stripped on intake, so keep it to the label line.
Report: -10,°C
